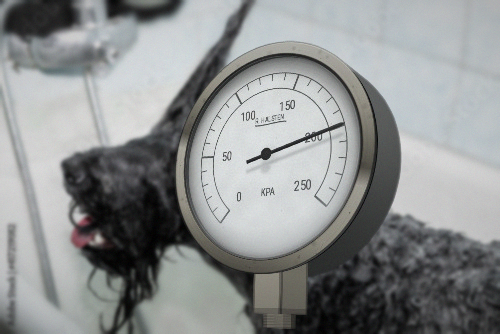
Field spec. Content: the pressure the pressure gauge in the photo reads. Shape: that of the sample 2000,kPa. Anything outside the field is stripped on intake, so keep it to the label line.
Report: 200,kPa
